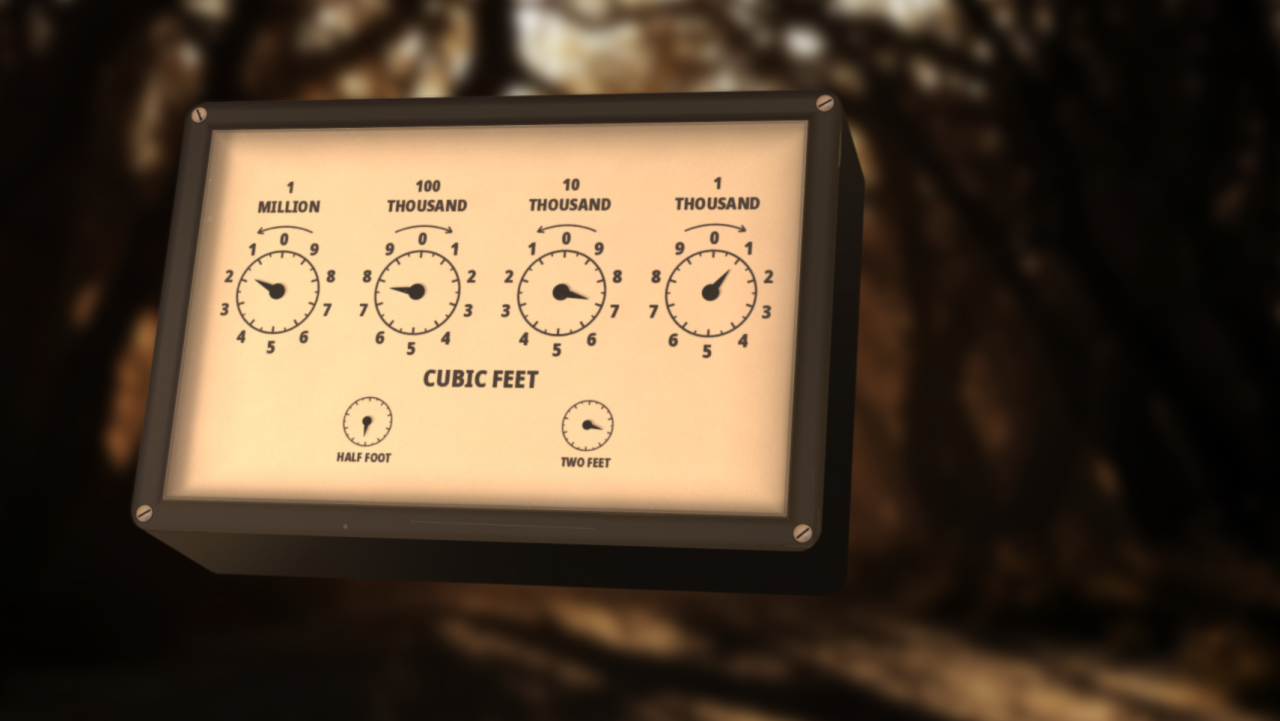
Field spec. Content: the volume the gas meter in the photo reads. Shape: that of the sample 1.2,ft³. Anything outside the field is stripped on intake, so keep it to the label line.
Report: 177100,ft³
